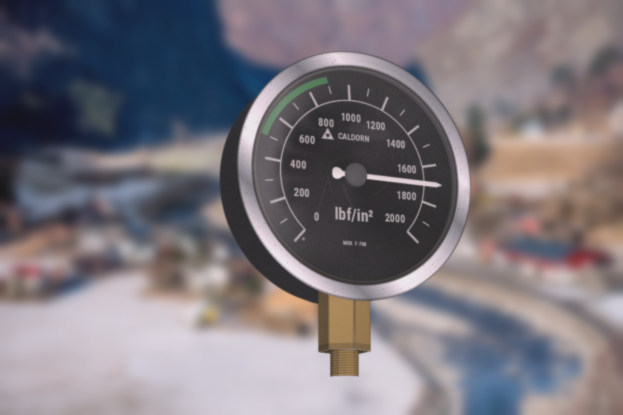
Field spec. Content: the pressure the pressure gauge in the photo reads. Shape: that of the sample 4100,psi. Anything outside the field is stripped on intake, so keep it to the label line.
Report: 1700,psi
